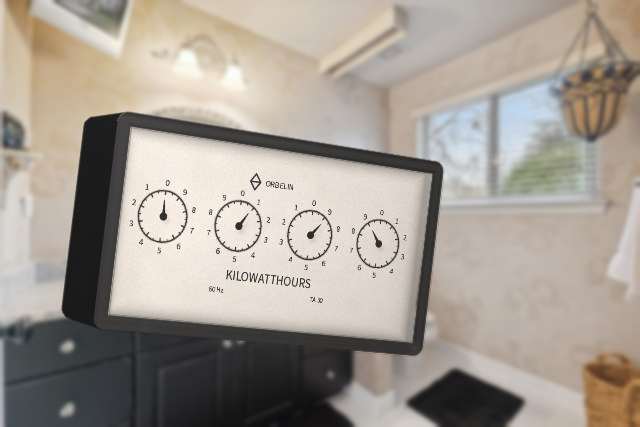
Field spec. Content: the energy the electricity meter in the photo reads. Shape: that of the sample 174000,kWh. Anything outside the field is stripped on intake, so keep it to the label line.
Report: 89,kWh
